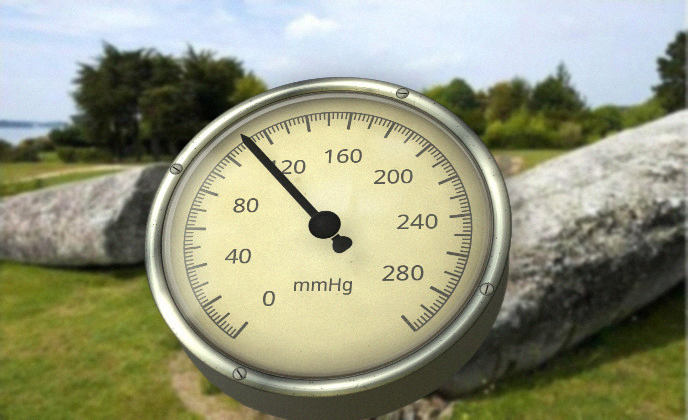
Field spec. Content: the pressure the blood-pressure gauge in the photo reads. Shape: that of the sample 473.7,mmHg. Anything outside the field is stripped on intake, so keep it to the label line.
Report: 110,mmHg
